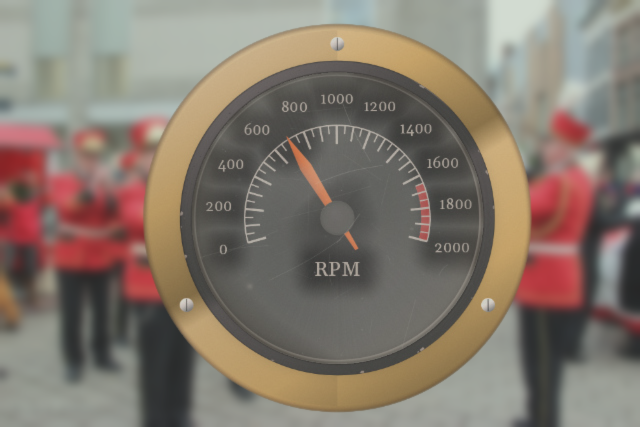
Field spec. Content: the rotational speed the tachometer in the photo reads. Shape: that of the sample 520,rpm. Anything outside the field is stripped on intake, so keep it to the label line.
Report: 700,rpm
